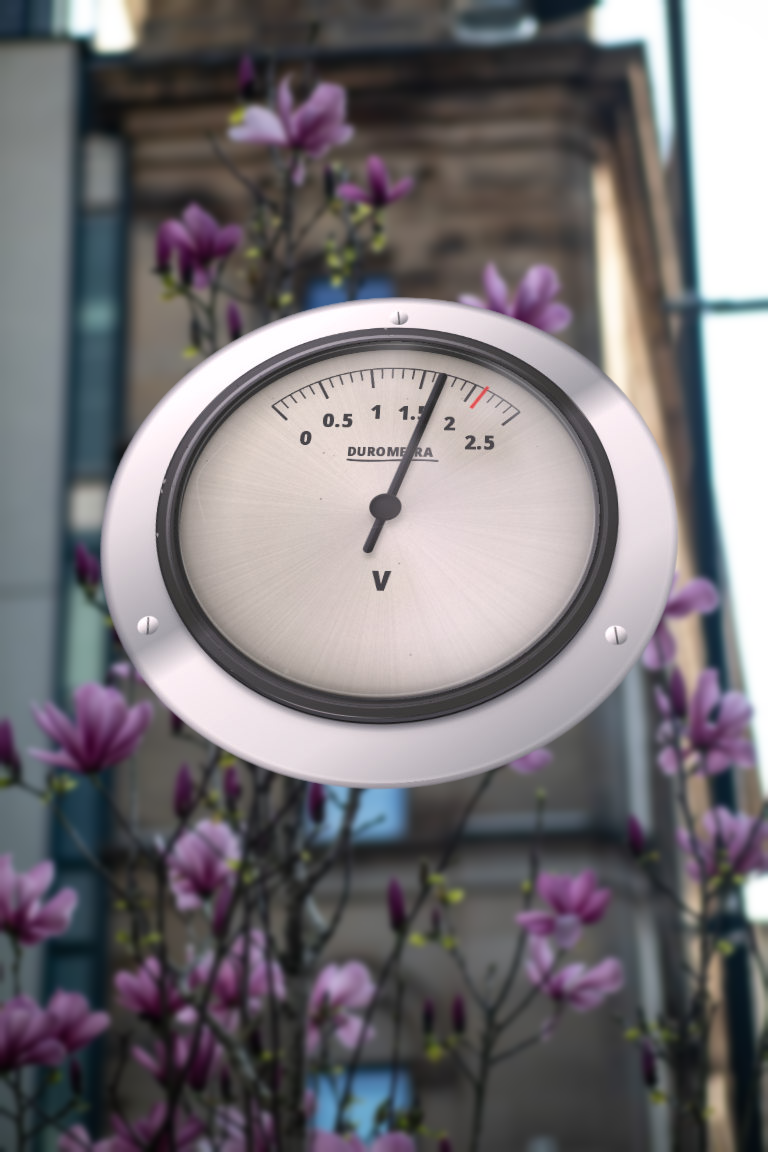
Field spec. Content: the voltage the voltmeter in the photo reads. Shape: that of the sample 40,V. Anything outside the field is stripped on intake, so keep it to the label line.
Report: 1.7,V
